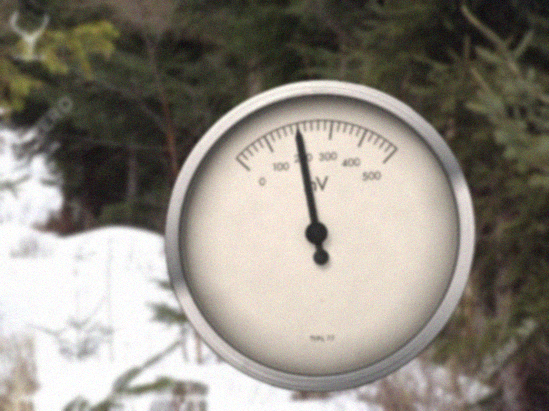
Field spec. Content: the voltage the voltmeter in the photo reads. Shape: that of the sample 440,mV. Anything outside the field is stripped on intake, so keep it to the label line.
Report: 200,mV
